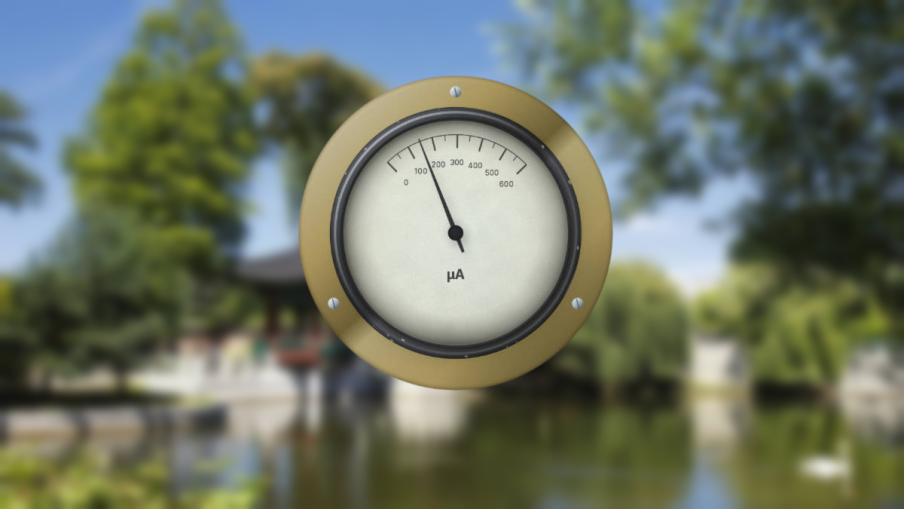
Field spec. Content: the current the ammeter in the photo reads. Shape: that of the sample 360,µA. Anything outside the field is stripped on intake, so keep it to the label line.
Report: 150,µA
